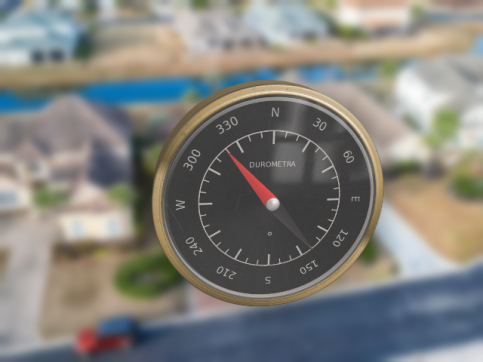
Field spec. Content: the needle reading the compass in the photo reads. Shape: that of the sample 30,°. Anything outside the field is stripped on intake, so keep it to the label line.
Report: 320,°
